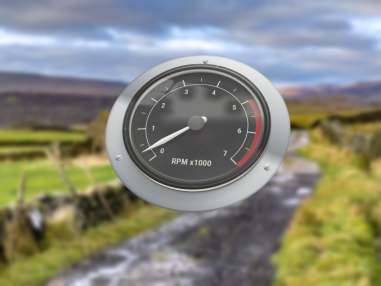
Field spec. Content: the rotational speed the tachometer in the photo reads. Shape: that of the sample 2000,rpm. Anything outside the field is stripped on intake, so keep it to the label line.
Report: 250,rpm
